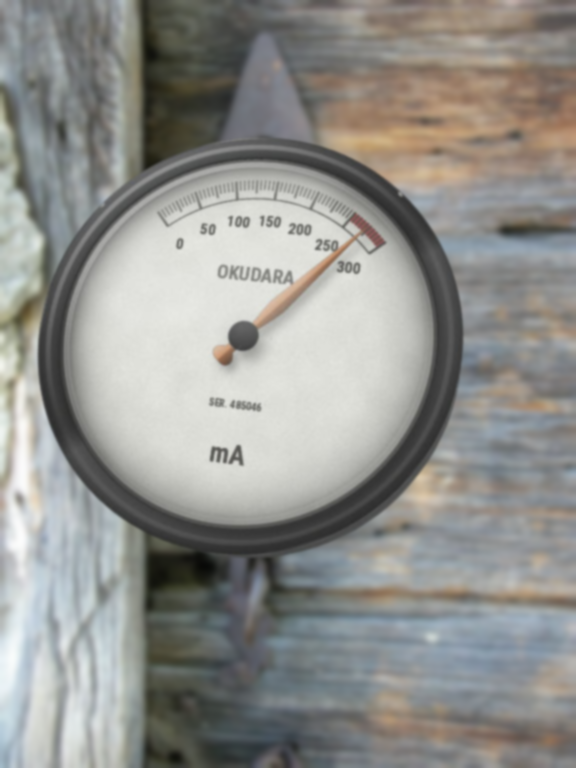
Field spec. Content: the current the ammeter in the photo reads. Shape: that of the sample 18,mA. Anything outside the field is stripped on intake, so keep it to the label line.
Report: 275,mA
